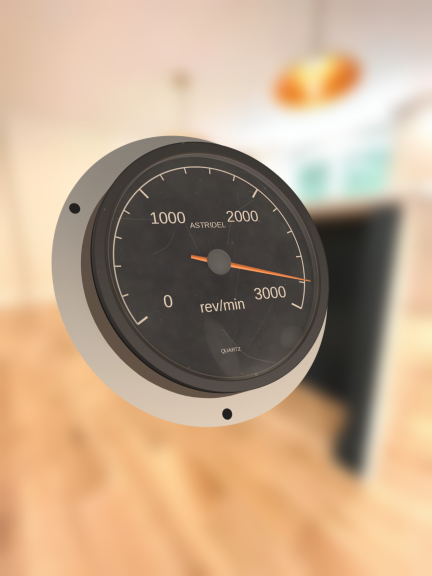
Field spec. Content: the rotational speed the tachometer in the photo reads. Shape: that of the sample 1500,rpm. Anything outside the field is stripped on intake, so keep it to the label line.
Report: 2800,rpm
